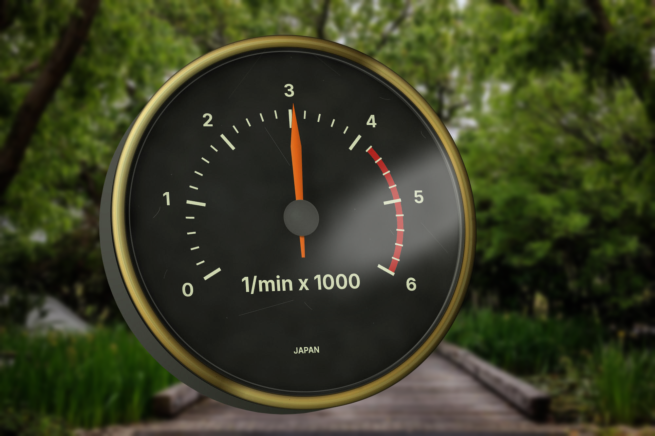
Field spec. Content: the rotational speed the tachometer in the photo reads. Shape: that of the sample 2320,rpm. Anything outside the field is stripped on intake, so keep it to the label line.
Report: 3000,rpm
